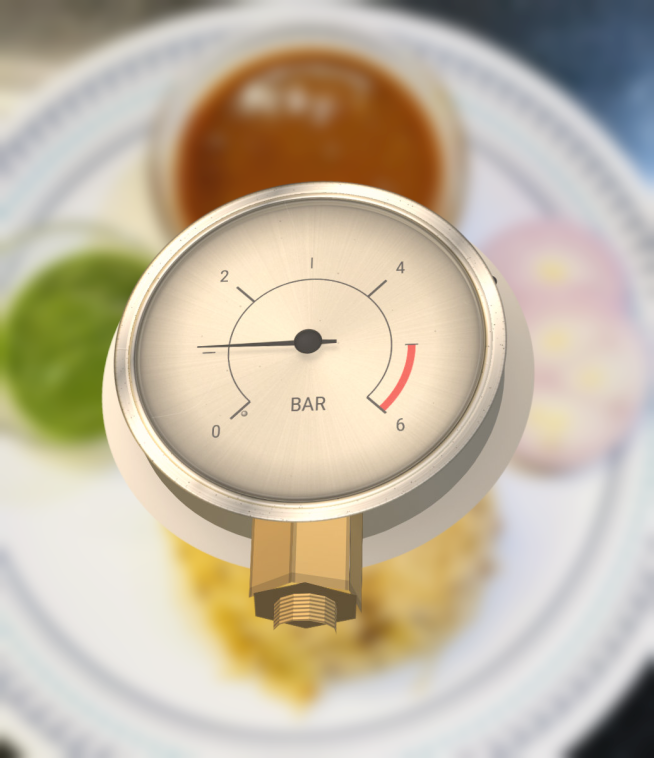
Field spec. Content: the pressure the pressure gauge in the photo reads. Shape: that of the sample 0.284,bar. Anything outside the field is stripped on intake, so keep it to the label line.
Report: 1,bar
